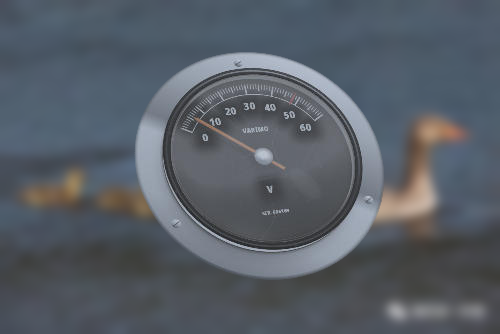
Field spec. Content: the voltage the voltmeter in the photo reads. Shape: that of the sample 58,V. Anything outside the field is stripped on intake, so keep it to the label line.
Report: 5,V
